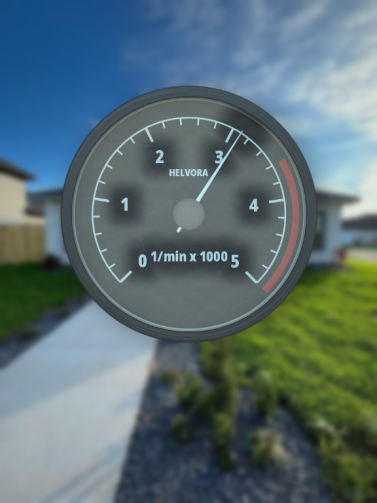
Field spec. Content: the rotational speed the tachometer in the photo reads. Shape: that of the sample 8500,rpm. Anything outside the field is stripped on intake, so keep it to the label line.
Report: 3100,rpm
